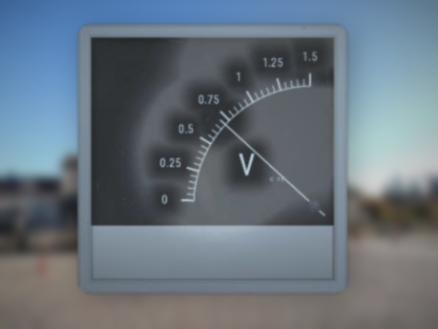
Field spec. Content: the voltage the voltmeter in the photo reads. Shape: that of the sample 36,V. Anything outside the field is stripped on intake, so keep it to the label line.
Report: 0.7,V
